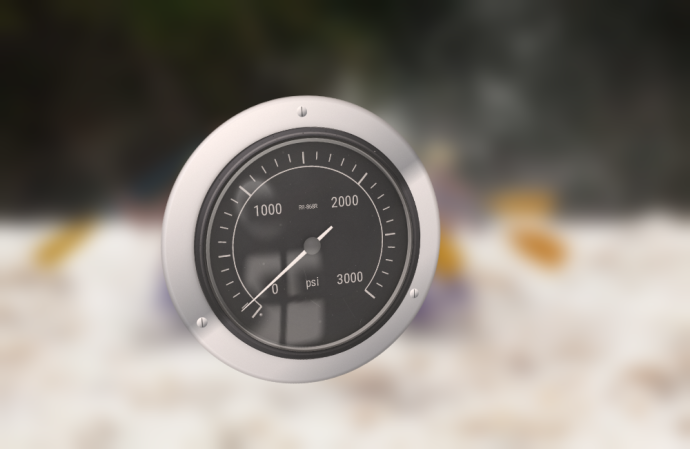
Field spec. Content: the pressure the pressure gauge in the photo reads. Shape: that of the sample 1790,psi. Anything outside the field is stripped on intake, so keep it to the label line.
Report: 100,psi
